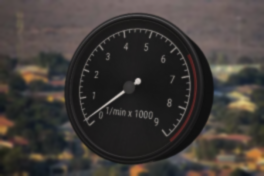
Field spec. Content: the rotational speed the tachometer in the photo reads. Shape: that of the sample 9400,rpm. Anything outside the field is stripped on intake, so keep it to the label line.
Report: 200,rpm
